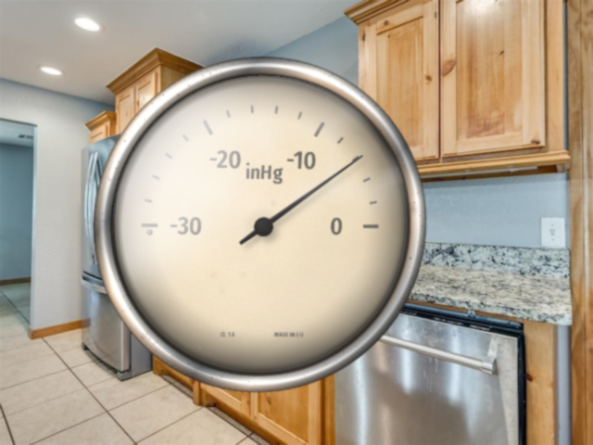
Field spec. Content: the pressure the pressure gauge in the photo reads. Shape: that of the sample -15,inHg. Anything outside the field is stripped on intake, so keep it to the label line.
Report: -6,inHg
